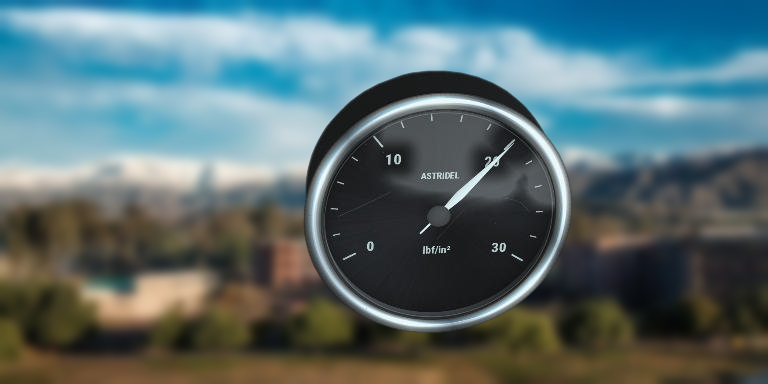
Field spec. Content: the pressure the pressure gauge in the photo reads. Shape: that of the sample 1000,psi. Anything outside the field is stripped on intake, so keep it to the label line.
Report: 20,psi
